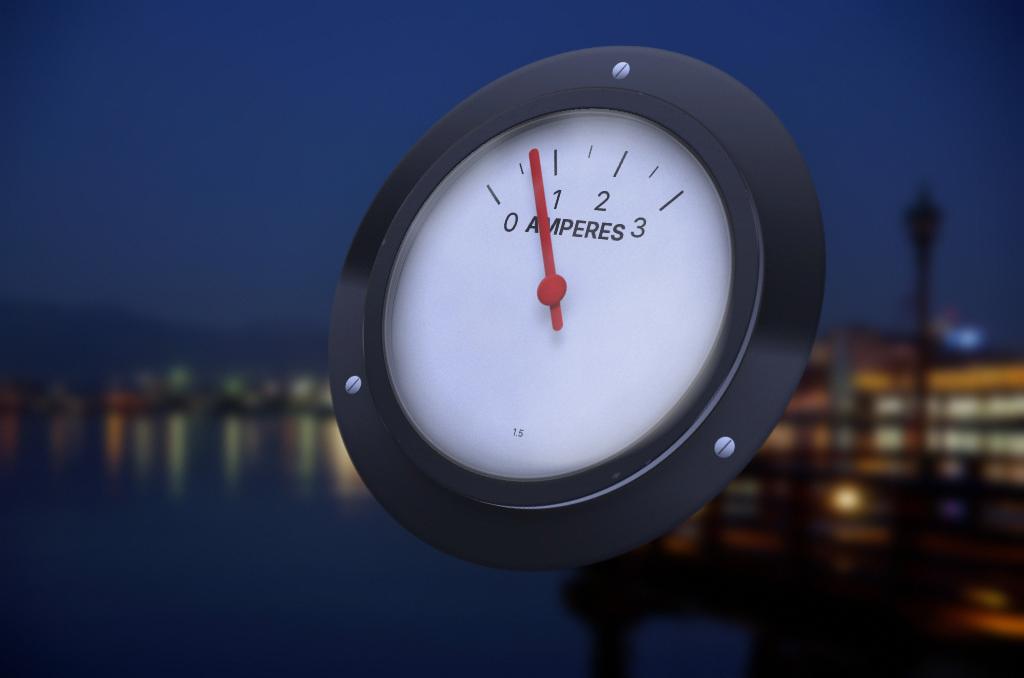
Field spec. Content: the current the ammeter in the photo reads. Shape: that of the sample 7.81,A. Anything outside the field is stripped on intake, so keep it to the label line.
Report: 0.75,A
